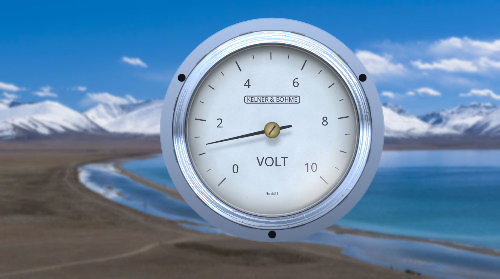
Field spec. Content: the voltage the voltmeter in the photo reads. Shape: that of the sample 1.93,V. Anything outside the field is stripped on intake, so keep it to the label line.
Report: 1.25,V
